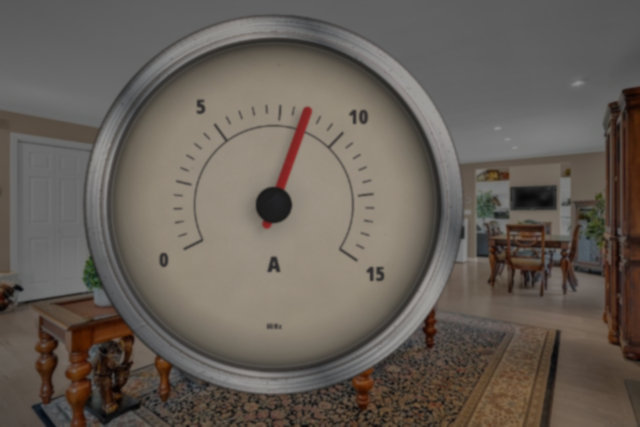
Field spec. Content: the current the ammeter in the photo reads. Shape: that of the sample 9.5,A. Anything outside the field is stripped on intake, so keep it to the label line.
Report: 8.5,A
